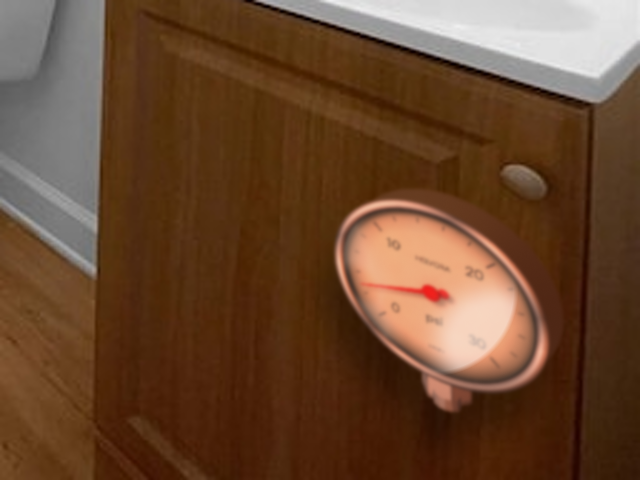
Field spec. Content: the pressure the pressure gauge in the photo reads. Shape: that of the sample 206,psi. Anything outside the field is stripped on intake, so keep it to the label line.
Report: 3,psi
